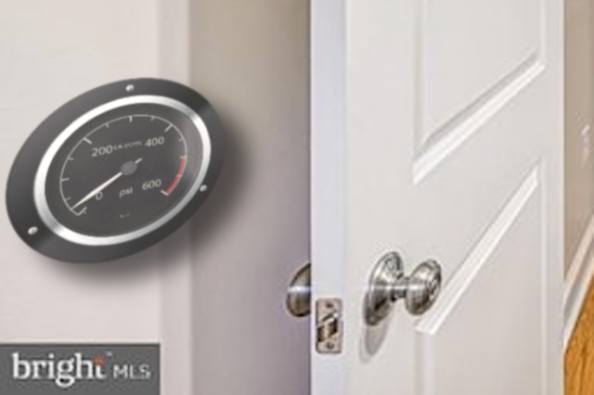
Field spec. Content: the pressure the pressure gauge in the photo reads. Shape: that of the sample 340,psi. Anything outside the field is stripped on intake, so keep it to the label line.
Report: 25,psi
